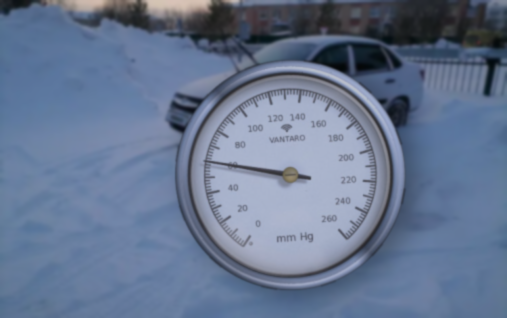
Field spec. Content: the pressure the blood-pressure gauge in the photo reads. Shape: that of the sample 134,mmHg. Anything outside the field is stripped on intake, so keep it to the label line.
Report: 60,mmHg
